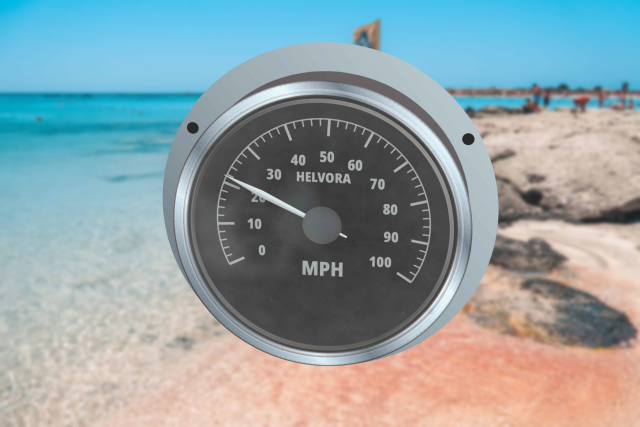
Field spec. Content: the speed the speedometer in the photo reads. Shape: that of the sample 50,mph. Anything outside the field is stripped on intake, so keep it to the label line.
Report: 22,mph
